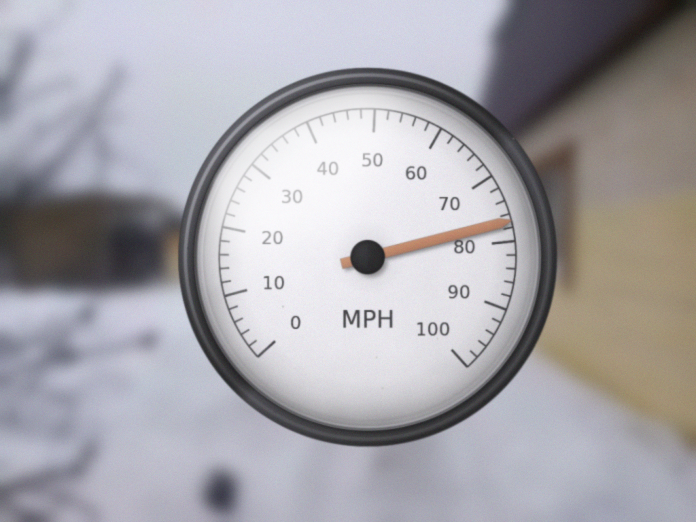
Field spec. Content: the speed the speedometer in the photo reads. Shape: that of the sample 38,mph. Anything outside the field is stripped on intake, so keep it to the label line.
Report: 77,mph
